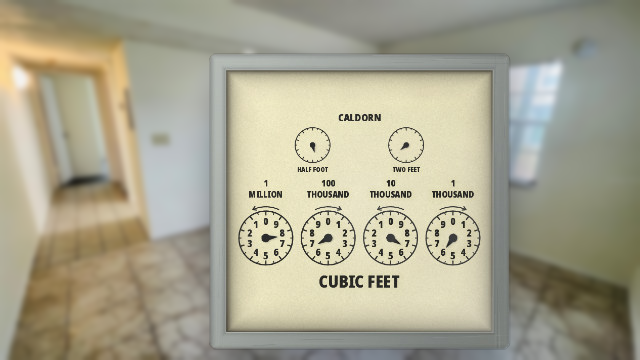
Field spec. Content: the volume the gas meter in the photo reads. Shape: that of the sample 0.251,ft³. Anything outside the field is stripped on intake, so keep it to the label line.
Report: 766600,ft³
